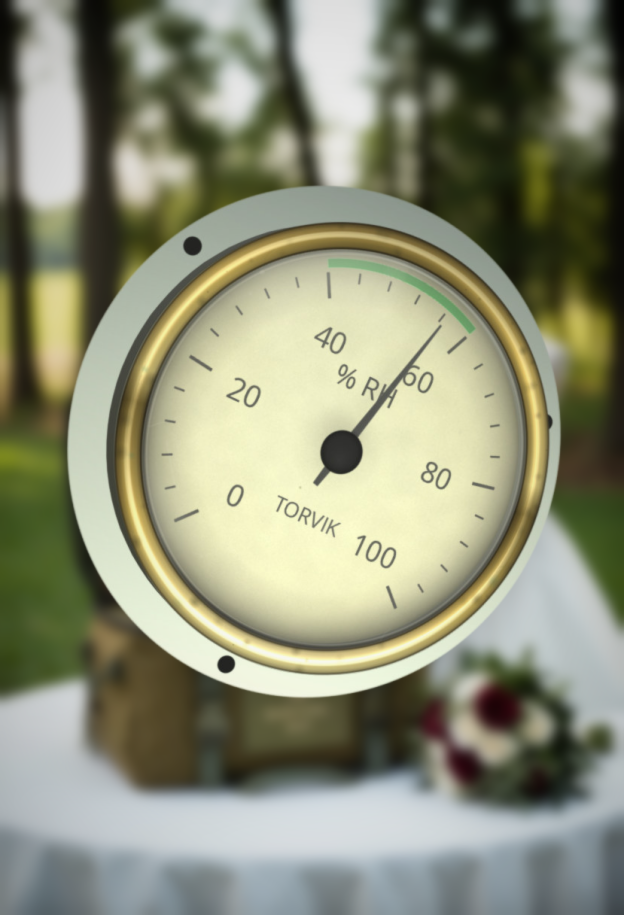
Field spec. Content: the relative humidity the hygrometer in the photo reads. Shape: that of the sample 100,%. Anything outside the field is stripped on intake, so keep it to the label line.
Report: 56,%
